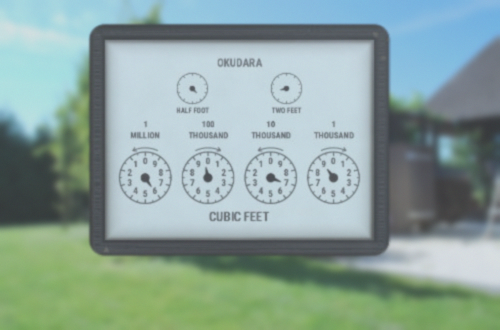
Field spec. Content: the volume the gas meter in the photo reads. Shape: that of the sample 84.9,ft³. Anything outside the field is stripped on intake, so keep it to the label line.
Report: 596900,ft³
